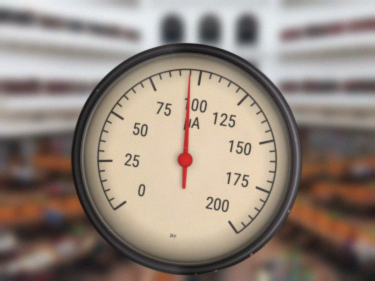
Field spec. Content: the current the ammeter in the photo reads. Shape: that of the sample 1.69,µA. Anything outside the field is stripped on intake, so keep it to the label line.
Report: 95,µA
